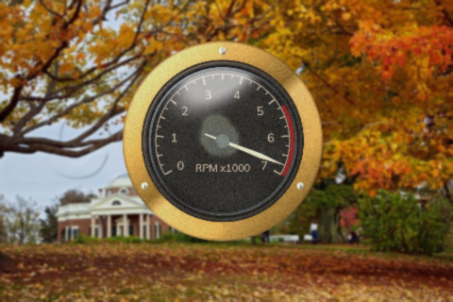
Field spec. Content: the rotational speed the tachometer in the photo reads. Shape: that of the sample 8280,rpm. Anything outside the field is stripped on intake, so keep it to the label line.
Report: 6750,rpm
